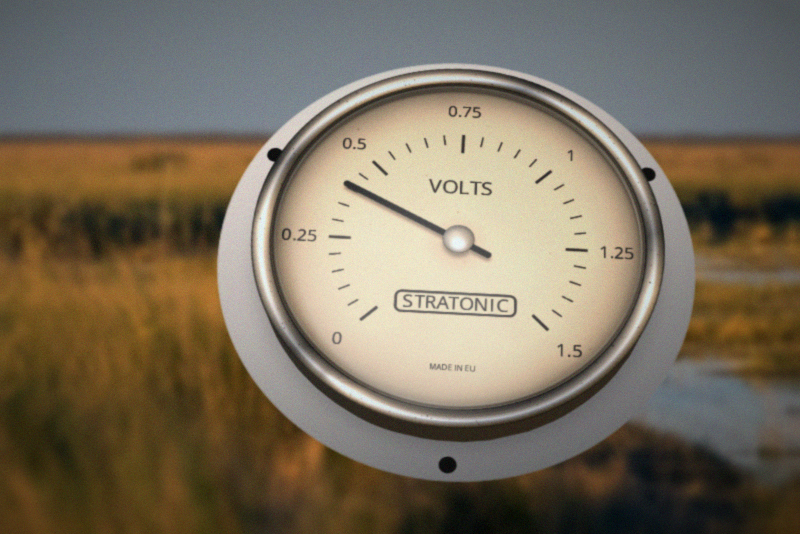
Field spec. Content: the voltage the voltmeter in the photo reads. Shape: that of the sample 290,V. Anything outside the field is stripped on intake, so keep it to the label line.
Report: 0.4,V
